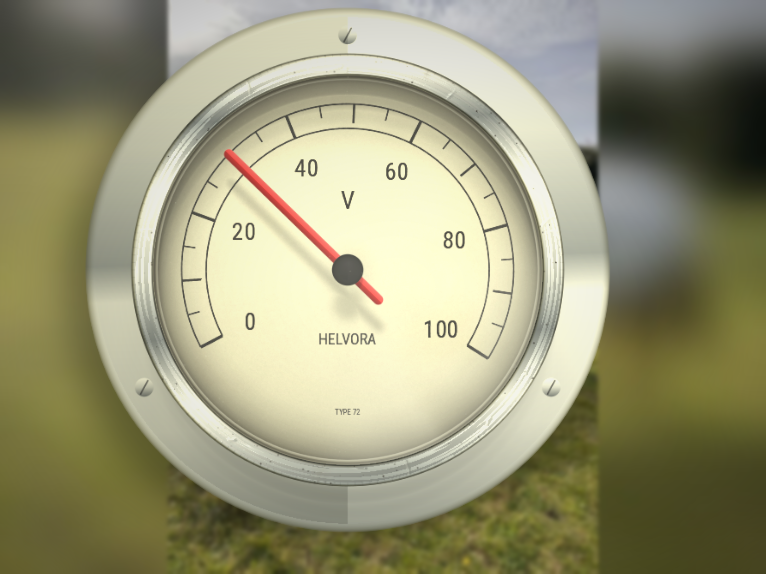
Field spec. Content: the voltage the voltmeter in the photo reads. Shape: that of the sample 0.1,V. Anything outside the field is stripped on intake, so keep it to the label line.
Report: 30,V
